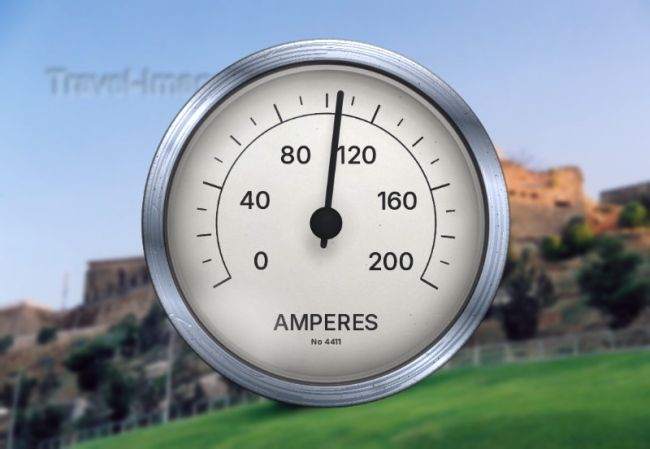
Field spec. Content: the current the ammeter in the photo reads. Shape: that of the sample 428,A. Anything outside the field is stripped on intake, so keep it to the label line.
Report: 105,A
